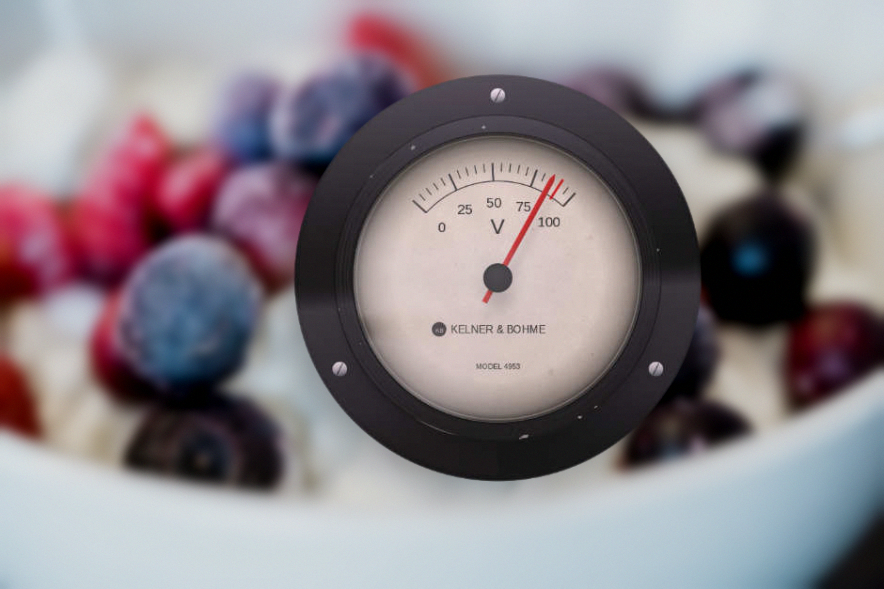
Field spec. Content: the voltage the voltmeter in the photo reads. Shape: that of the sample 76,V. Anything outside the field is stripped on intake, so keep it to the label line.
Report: 85,V
